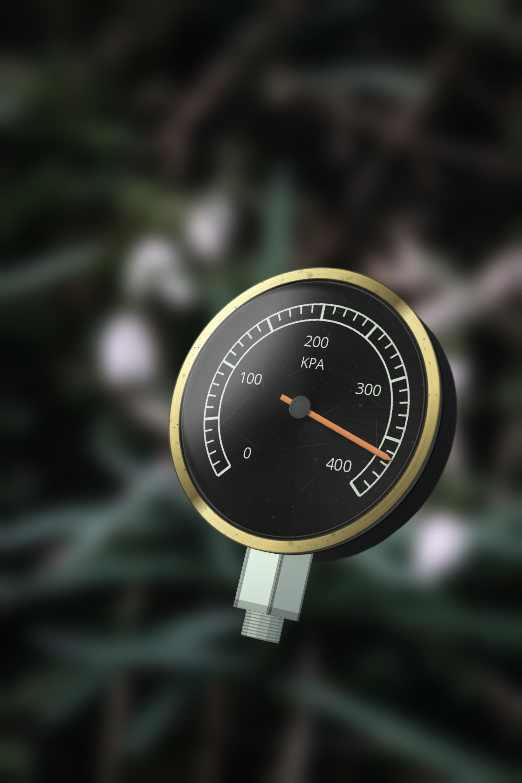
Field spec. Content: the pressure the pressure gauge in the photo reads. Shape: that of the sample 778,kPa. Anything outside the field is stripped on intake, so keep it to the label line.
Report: 365,kPa
